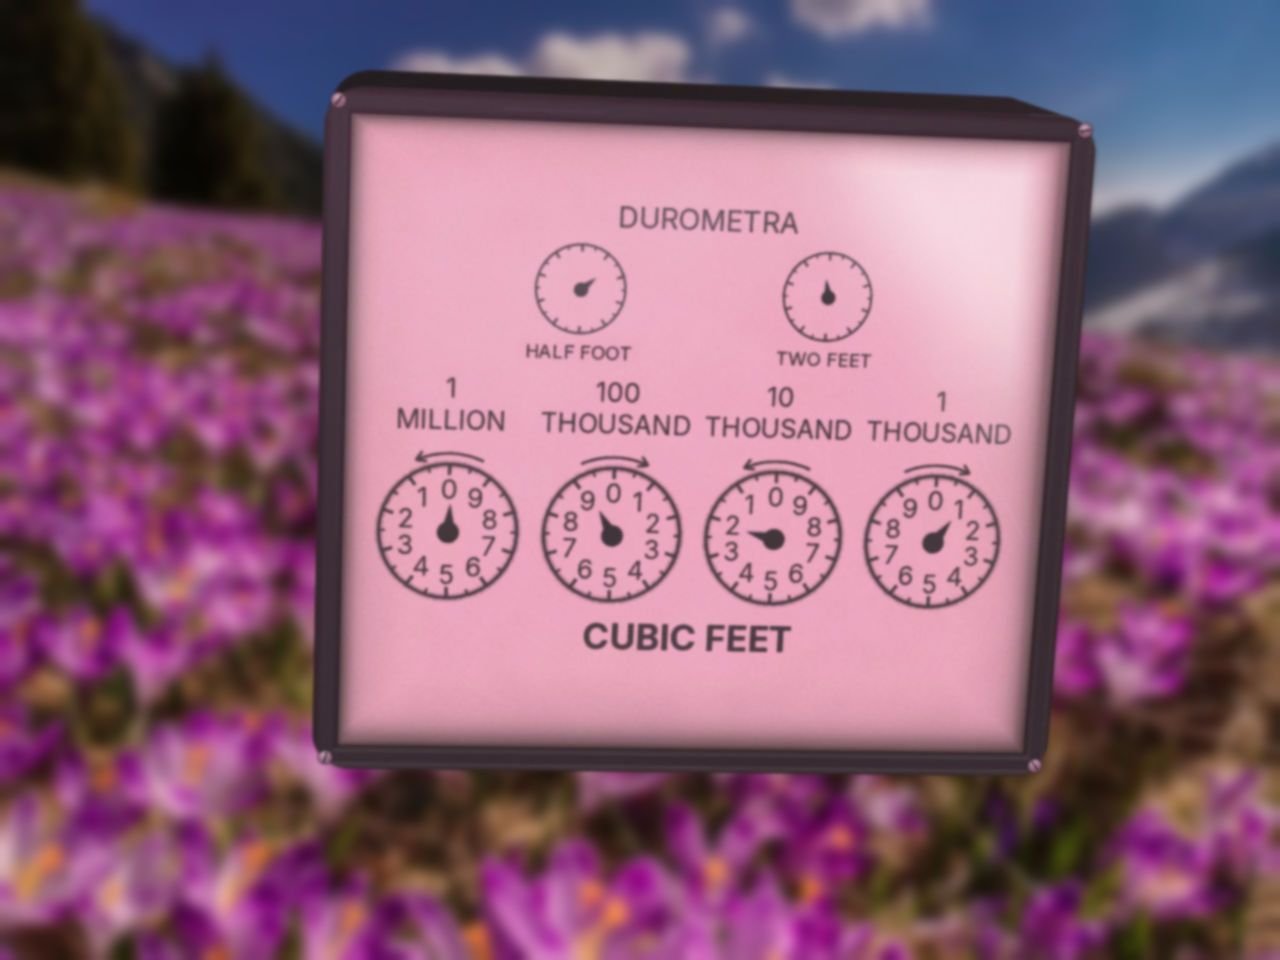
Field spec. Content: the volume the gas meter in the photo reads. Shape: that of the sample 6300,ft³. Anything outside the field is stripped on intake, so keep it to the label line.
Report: 992100,ft³
